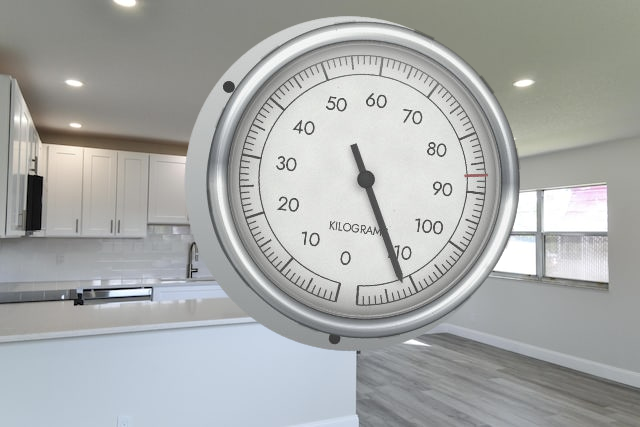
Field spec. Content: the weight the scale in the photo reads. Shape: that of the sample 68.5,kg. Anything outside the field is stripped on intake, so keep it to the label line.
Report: 112,kg
